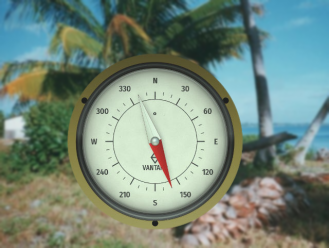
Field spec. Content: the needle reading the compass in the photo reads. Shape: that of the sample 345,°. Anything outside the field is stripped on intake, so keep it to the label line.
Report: 160,°
